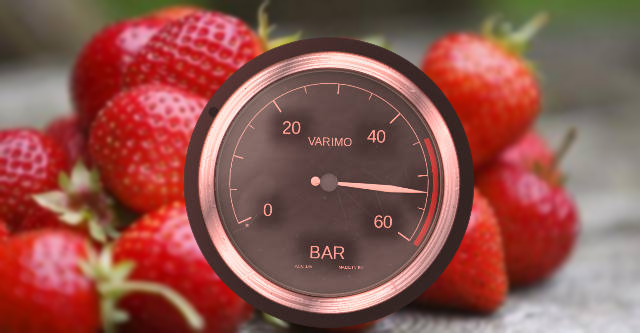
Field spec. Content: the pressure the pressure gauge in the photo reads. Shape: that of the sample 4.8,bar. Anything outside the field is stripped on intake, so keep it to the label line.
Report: 52.5,bar
